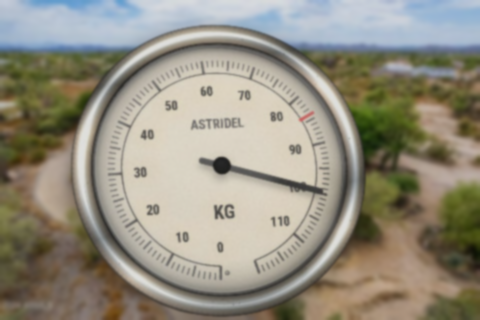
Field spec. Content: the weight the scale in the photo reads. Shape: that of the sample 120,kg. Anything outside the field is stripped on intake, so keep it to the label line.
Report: 100,kg
